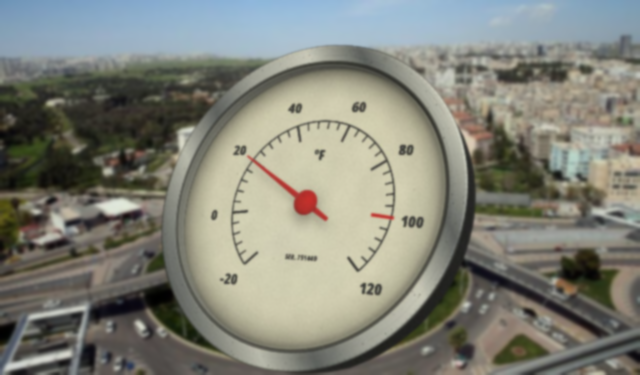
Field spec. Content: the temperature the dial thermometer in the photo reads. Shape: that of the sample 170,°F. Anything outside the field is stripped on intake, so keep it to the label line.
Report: 20,°F
